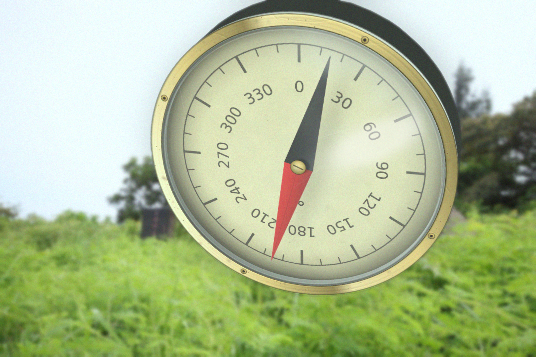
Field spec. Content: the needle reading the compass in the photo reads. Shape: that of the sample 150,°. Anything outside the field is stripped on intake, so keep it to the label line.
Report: 195,°
